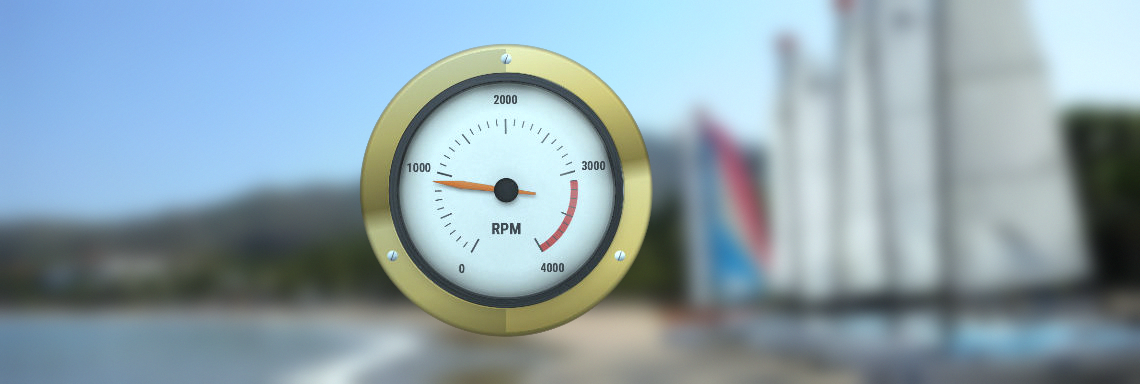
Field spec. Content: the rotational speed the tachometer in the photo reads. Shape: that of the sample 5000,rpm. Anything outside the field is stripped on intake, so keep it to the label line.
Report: 900,rpm
